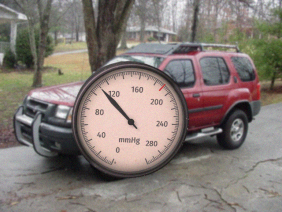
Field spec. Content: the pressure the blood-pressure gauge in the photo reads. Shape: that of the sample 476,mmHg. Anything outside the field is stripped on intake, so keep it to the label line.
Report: 110,mmHg
